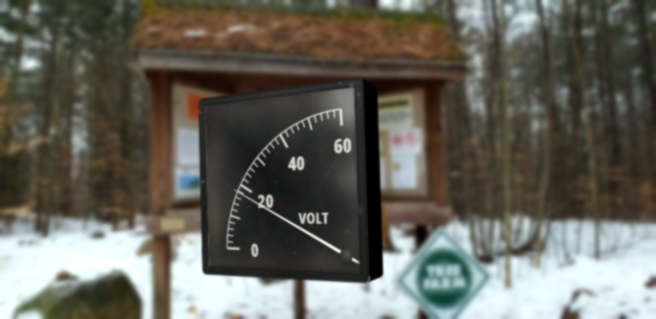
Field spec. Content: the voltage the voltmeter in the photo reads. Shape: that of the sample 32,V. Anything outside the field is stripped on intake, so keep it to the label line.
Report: 18,V
